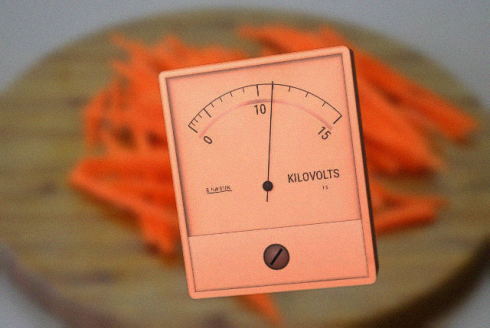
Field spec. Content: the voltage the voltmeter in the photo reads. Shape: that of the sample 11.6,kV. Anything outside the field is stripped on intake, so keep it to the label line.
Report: 11,kV
